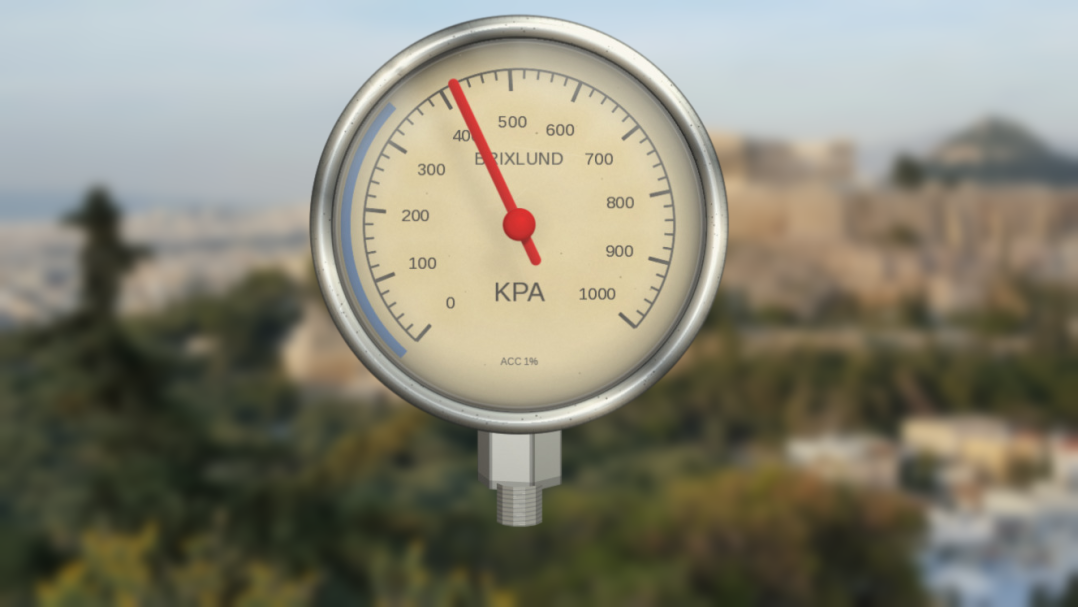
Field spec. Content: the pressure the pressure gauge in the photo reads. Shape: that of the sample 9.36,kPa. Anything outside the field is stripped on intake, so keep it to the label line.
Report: 420,kPa
